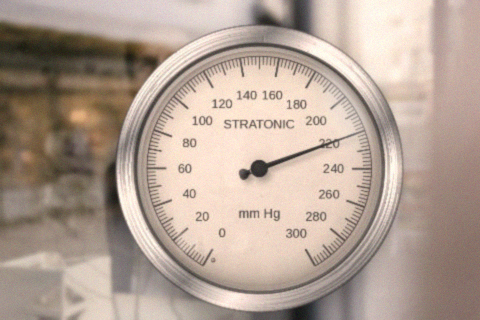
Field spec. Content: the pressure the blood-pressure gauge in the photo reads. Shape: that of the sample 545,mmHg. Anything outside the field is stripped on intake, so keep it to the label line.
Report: 220,mmHg
